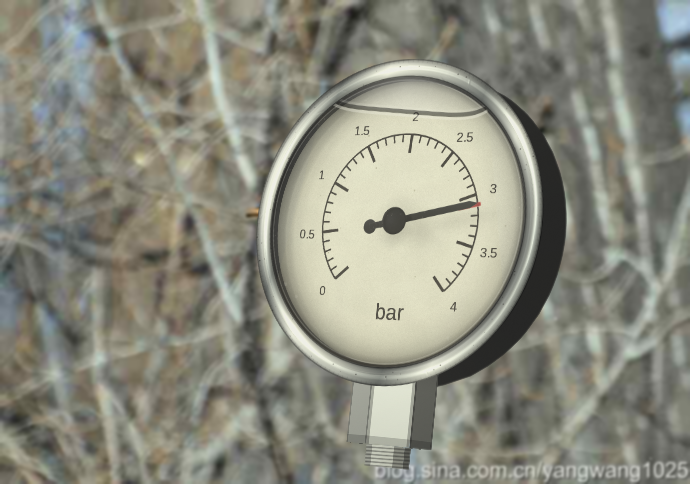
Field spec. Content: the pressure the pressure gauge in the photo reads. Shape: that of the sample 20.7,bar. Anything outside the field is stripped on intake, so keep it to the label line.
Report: 3.1,bar
